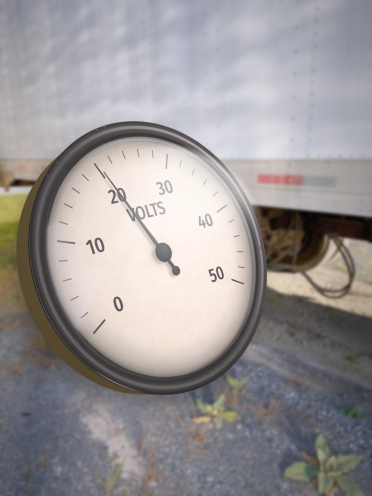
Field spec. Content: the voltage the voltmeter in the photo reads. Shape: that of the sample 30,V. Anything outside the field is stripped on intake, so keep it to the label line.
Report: 20,V
